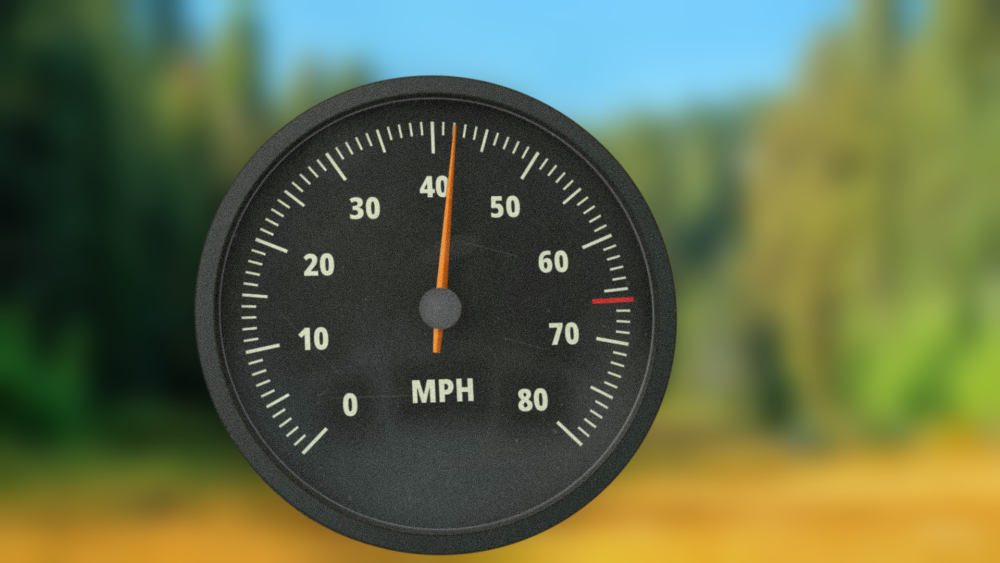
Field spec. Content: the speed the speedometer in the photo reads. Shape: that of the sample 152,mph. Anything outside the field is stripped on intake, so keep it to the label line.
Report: 42,mph
